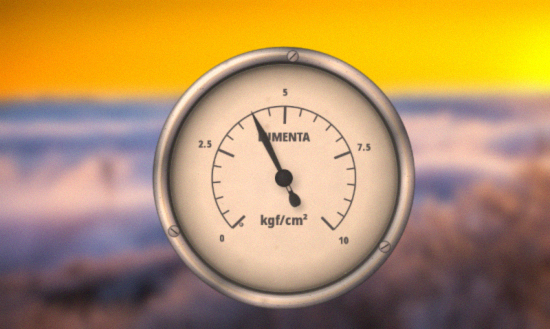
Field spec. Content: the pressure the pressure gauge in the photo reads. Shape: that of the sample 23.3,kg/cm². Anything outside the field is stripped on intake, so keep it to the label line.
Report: 4,kg/cm²
